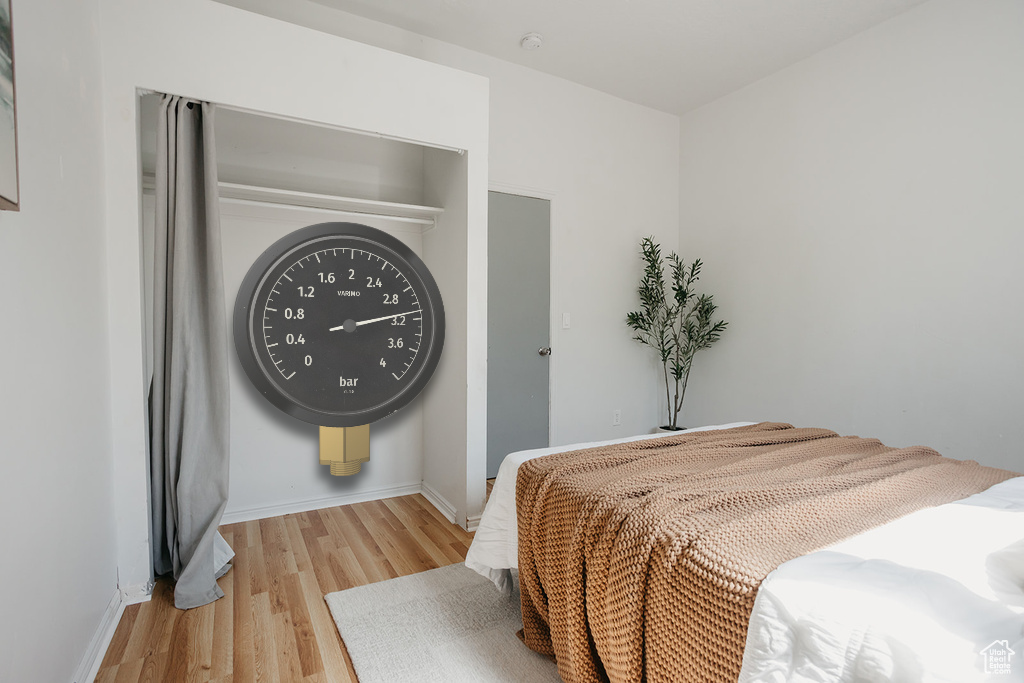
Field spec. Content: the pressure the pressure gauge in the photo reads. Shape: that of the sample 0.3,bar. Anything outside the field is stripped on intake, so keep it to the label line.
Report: 3.1,bar
